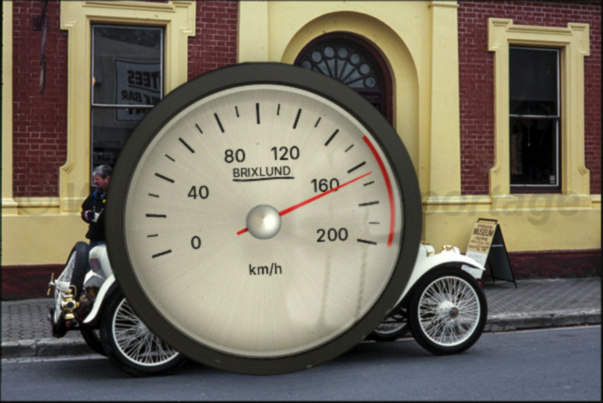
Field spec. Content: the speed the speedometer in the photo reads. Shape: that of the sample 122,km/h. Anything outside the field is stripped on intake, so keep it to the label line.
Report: 165,km/h
